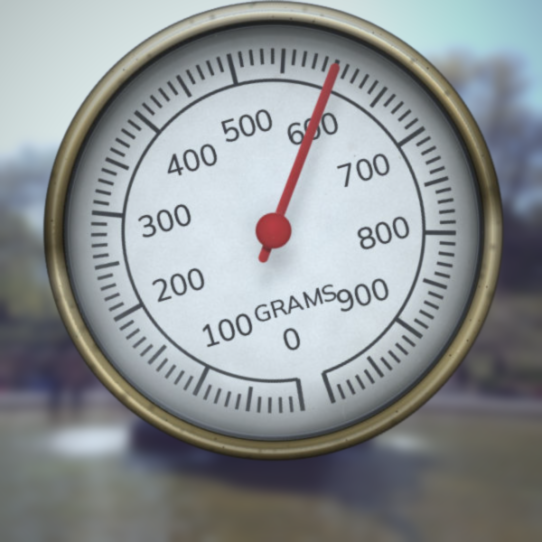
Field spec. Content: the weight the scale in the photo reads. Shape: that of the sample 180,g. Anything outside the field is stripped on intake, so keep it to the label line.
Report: 600,g
